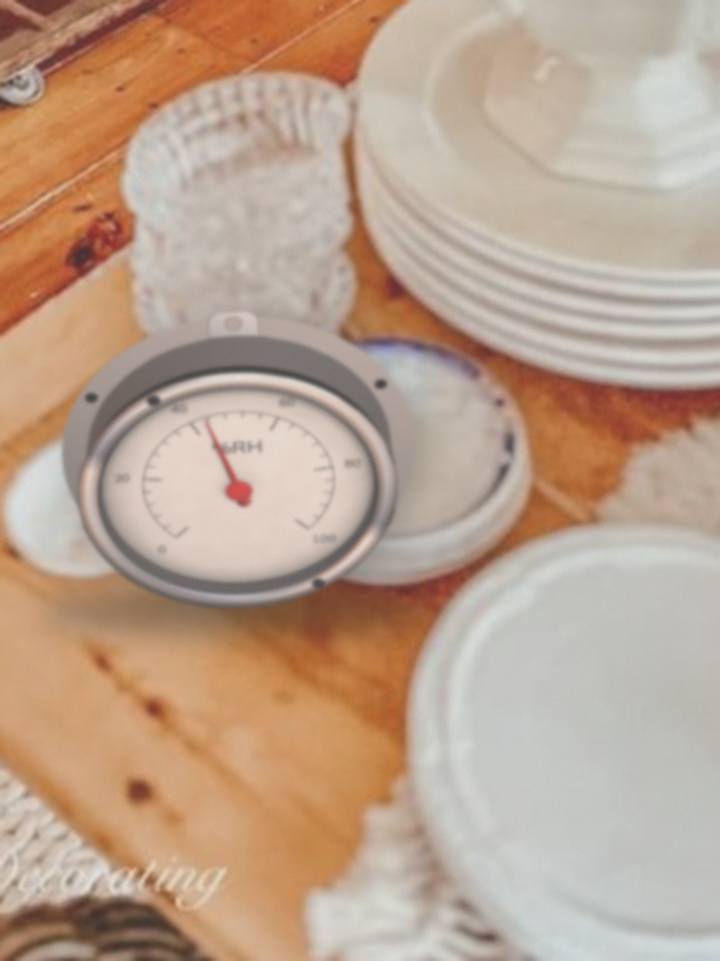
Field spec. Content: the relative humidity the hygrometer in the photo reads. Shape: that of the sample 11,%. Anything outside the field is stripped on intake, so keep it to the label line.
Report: 44,%
